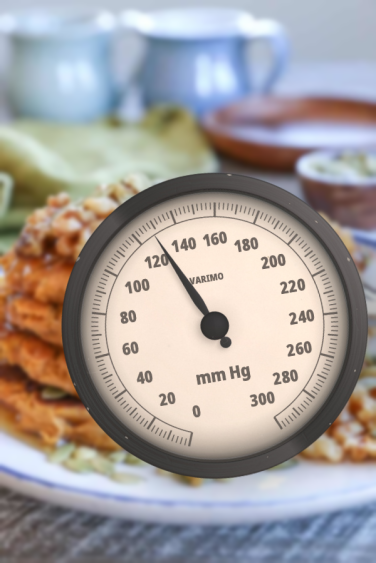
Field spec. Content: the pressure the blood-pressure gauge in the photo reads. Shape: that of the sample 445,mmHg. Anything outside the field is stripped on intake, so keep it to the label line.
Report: 128,mmHg
